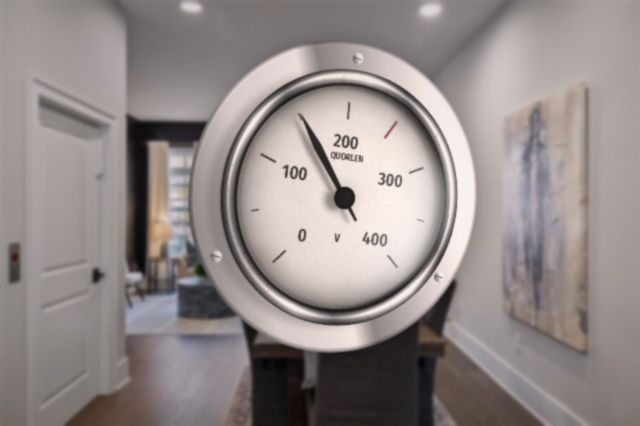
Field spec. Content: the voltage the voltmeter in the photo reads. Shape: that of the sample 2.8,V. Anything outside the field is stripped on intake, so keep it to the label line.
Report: 150,V
